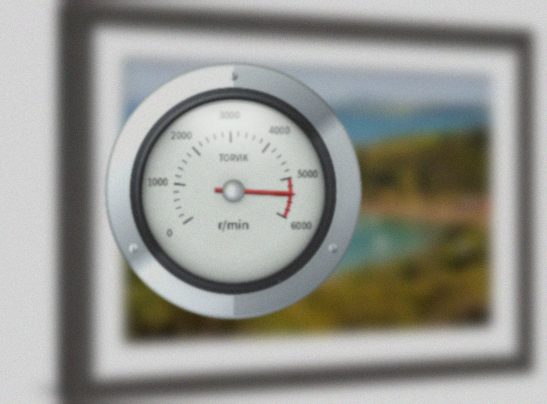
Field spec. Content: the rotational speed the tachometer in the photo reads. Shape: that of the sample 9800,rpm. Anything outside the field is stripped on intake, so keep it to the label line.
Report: 5400,rpm
